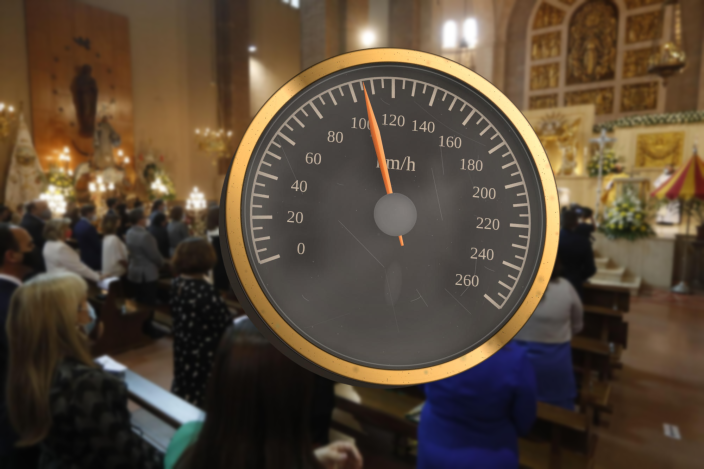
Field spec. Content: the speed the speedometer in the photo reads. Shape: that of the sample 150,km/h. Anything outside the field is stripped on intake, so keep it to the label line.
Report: 105,km/h
